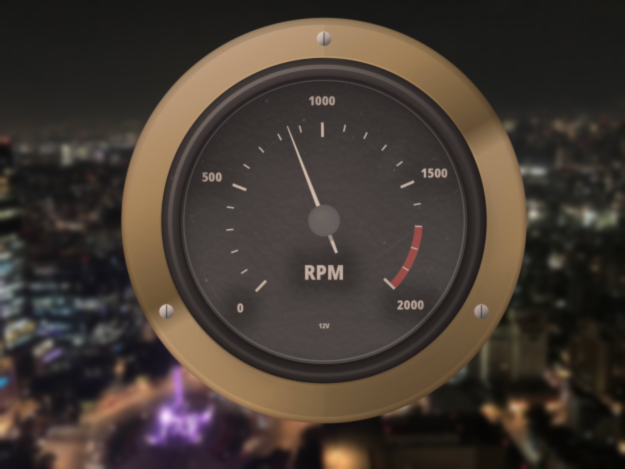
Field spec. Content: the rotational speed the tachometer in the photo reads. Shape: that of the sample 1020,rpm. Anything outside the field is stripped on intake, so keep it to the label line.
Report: 850,rpm
